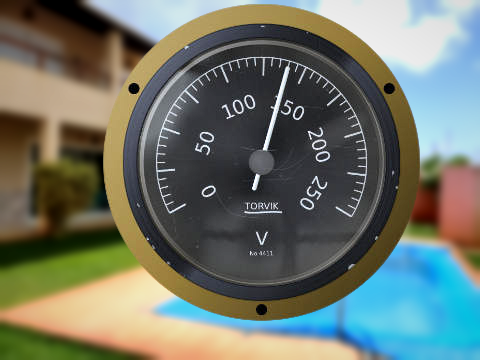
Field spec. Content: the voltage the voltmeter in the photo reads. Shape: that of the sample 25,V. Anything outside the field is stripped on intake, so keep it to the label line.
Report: 140,V
